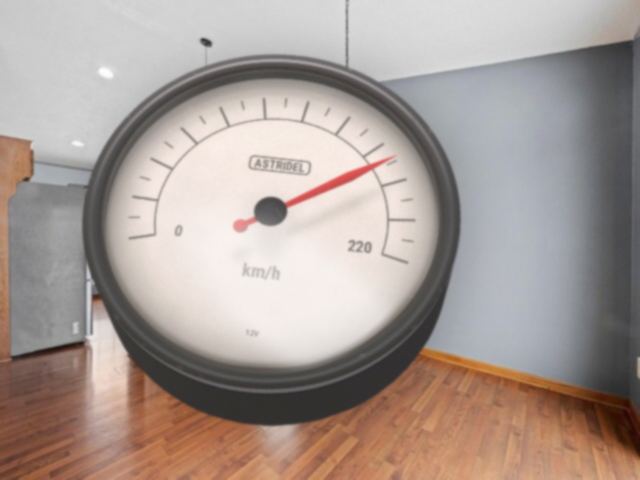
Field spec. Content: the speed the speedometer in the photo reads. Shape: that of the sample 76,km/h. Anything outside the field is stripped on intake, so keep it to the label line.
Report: 170,km/h
